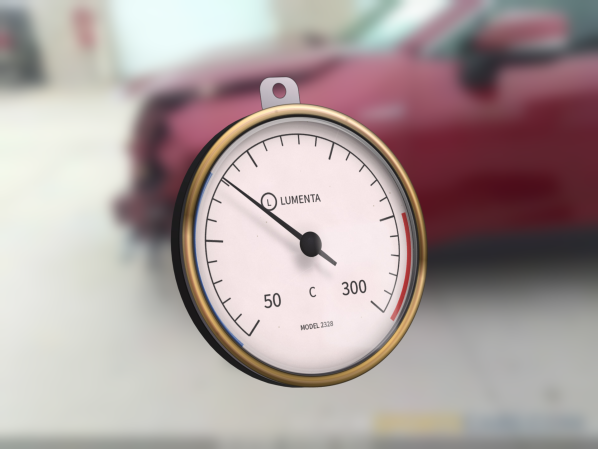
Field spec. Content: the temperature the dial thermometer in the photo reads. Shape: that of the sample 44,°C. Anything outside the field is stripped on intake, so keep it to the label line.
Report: 130,°C
